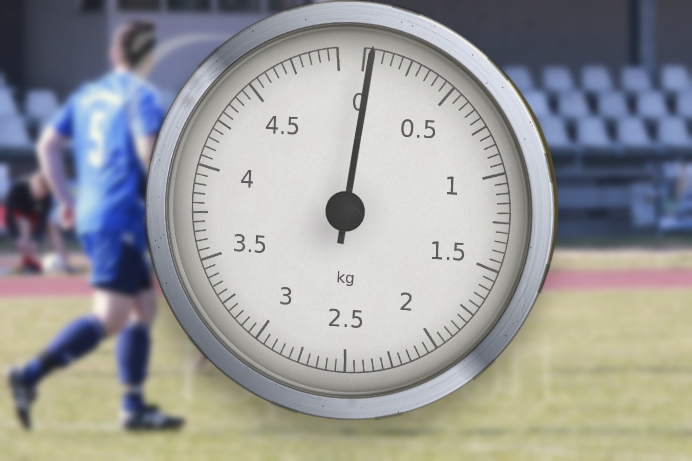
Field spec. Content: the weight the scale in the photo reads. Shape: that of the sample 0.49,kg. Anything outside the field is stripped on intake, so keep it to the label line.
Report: 0.05,kg
